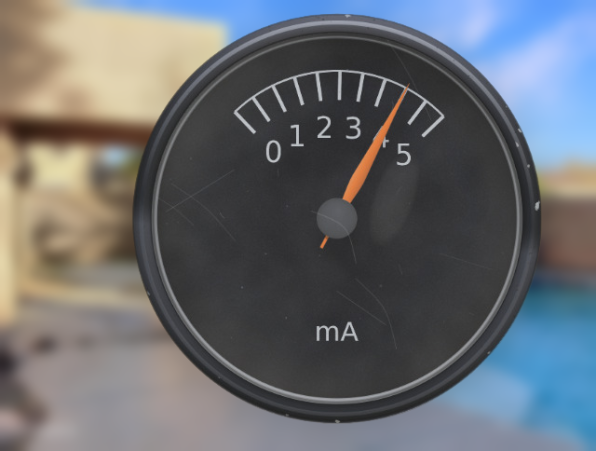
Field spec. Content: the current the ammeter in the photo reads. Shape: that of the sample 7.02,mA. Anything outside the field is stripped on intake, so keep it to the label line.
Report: 4,mA
